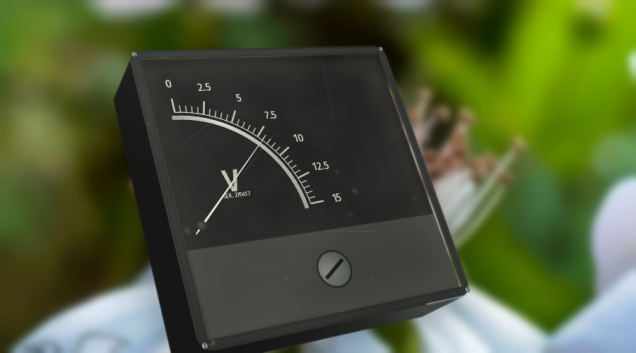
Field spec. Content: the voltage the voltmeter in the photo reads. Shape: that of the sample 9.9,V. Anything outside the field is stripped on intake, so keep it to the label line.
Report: 8,V
